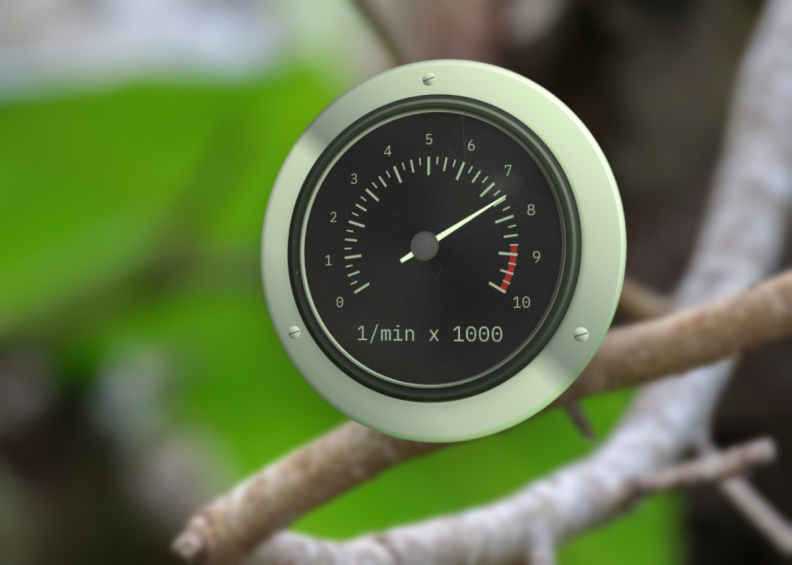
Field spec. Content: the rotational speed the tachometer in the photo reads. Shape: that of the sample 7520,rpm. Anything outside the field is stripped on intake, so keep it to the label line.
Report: 7500,rpm
